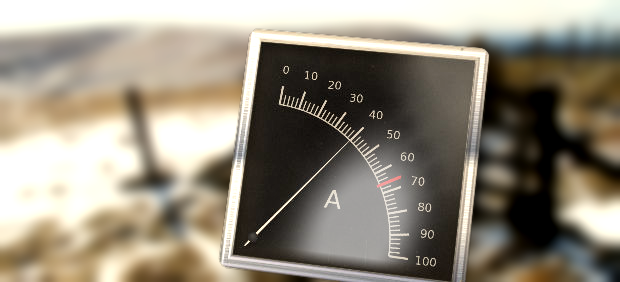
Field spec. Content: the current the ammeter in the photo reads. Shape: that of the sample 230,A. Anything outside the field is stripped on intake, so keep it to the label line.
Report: 40,A
